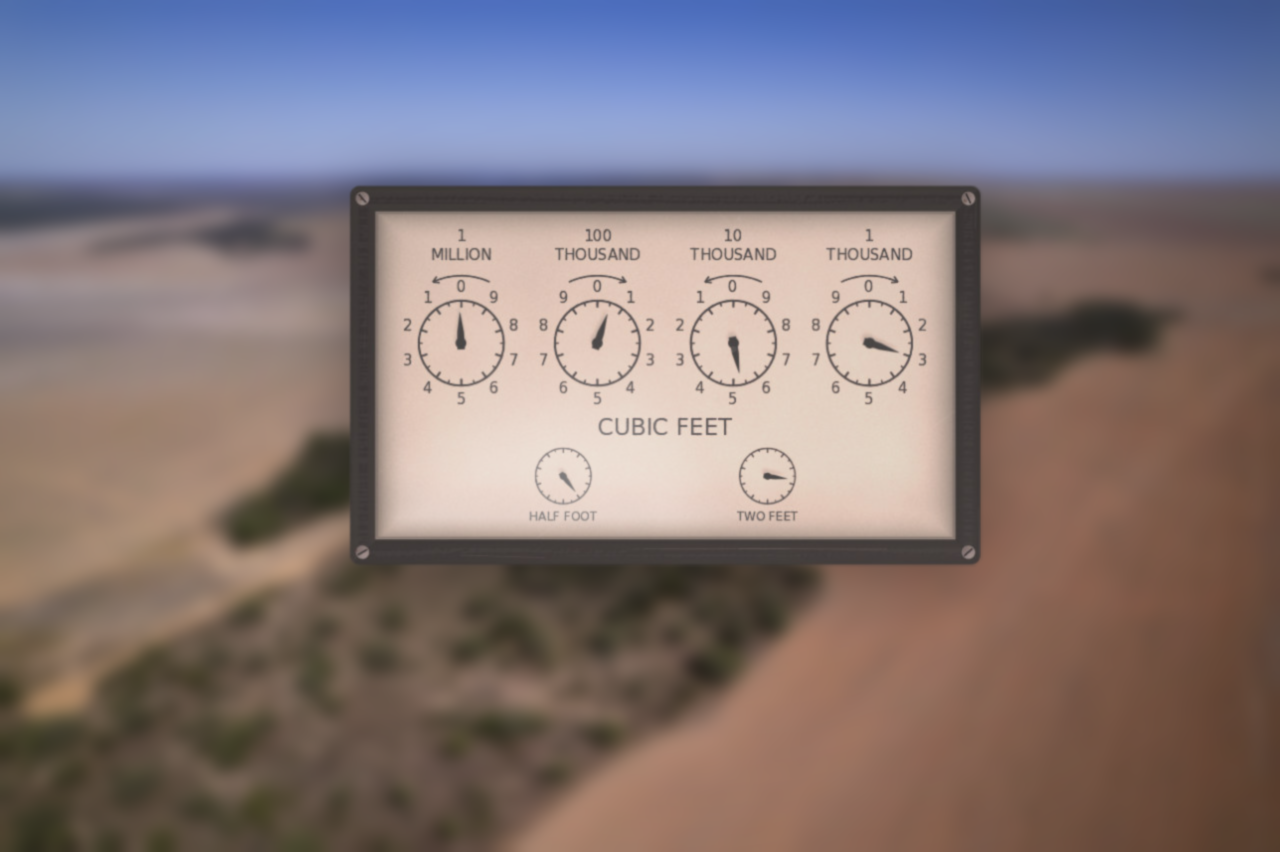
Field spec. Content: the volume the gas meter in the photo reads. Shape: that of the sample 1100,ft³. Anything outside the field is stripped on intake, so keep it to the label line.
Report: 5300,ft³
